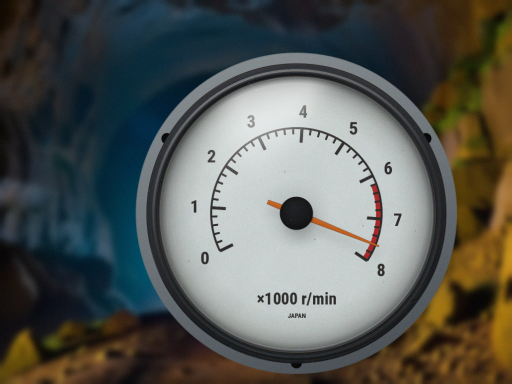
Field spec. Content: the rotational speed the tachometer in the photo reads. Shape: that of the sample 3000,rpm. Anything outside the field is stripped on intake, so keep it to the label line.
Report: 7600,rpm
